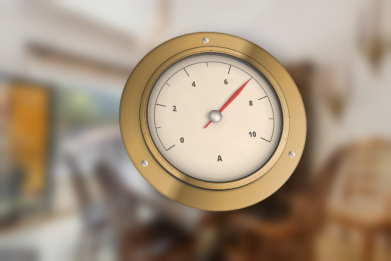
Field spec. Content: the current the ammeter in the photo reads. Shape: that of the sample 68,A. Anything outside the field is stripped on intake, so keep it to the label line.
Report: 7,A
